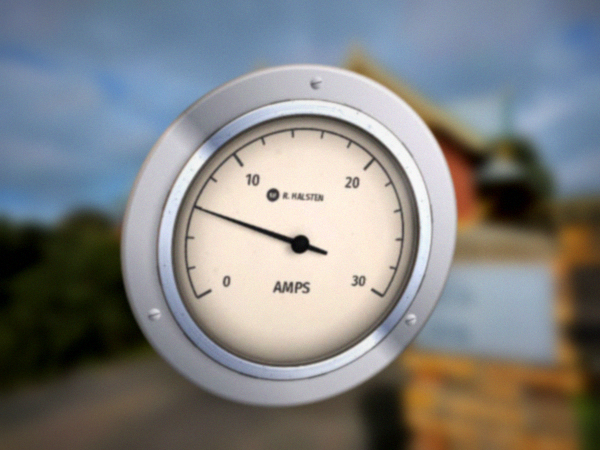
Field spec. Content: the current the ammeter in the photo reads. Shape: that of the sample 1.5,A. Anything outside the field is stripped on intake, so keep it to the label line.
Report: 6,A
